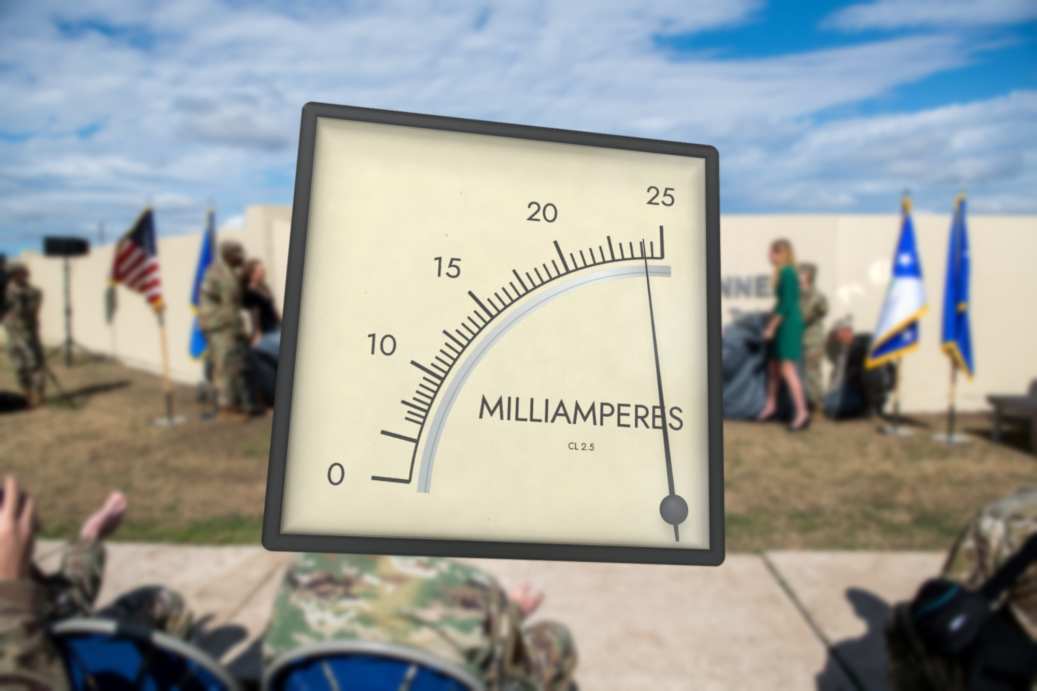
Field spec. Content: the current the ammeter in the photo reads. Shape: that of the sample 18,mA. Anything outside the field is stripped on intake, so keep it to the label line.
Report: 24,mA
